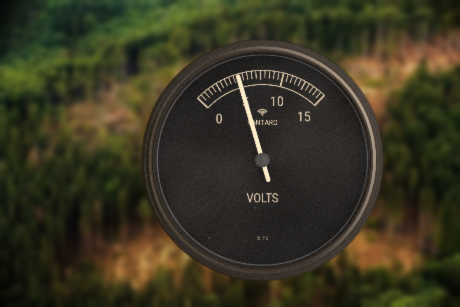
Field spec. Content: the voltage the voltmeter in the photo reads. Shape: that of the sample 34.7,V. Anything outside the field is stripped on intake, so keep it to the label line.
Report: 5,V
